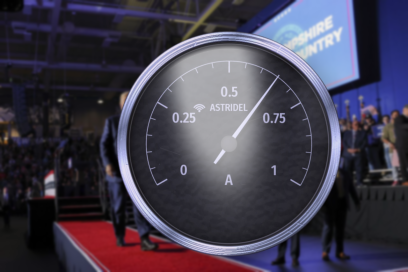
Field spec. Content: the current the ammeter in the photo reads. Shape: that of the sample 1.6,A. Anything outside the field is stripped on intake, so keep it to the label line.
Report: 0.65,A
